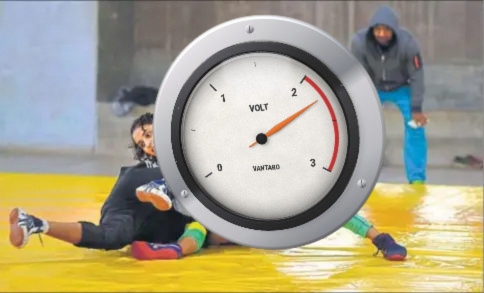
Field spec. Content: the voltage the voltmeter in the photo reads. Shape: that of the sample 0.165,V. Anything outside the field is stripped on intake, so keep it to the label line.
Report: 2.25,V
